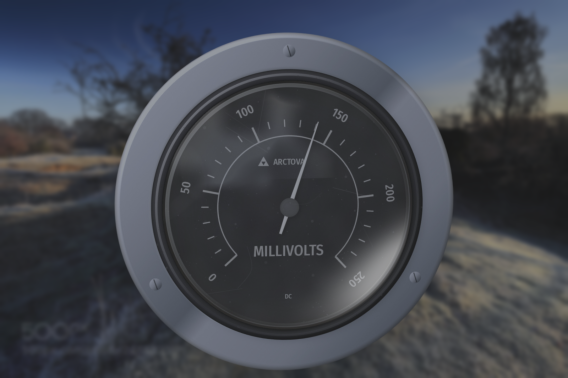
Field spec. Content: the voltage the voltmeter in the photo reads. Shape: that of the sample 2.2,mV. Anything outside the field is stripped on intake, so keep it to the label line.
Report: 140,mV
